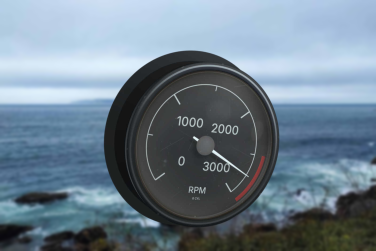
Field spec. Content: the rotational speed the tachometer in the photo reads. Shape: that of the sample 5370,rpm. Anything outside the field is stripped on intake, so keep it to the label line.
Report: 2750,rpm
